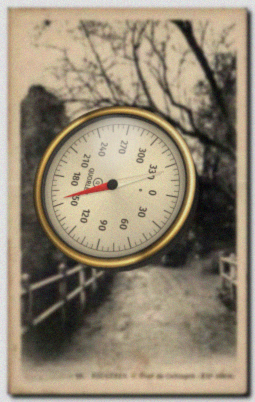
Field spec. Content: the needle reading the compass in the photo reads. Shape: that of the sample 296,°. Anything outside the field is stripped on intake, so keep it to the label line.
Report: 155,°
